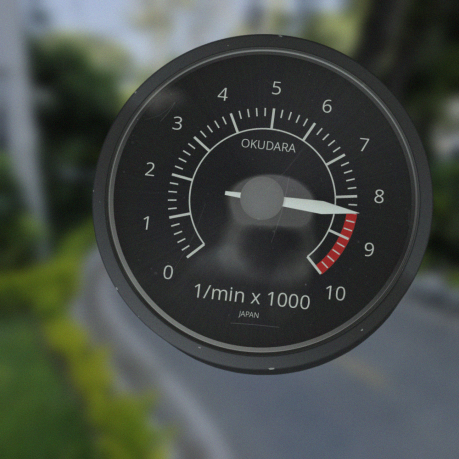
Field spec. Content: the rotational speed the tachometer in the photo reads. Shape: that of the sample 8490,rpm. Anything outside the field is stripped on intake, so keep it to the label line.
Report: 8400,rpm
